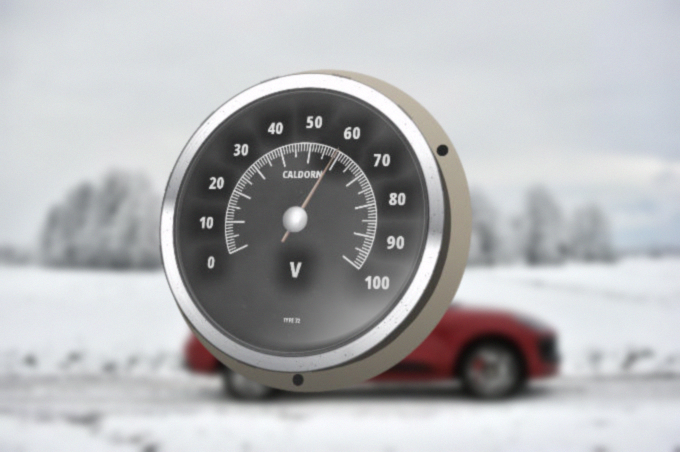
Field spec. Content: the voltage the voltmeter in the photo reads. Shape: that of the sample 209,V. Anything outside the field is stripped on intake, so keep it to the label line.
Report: 60,V
